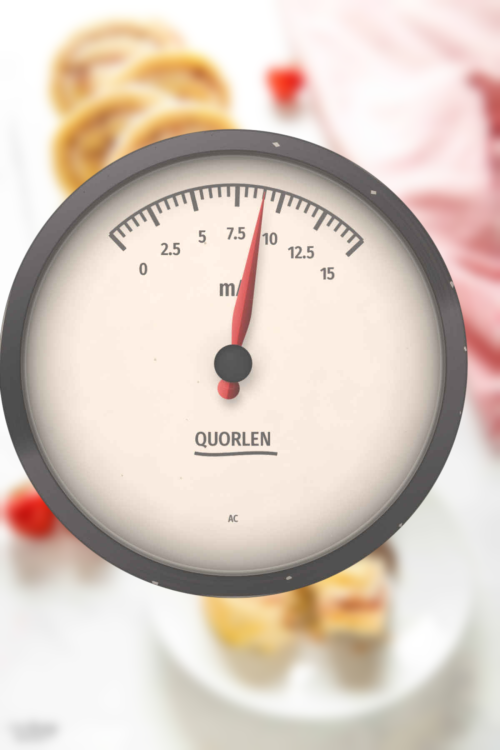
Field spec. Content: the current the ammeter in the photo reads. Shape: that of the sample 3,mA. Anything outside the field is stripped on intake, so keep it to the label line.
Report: 9,mA
